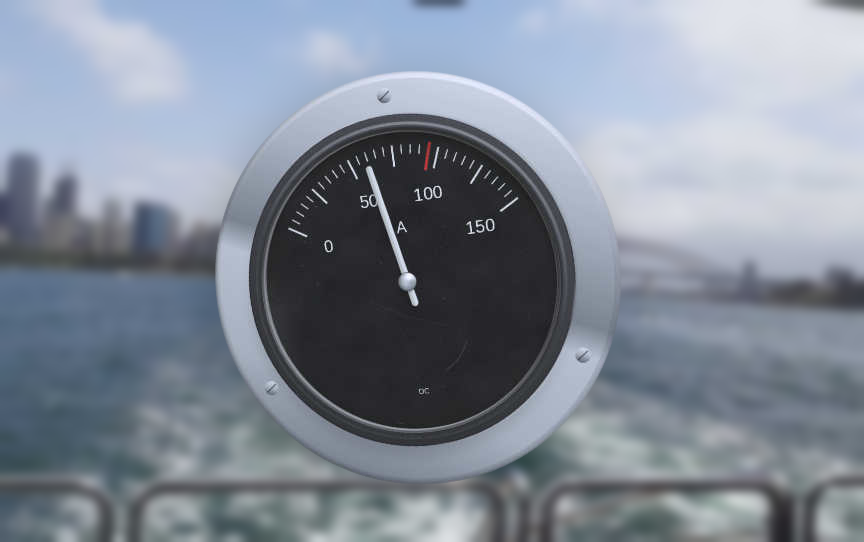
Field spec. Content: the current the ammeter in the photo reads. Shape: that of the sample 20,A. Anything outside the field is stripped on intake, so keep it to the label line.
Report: 60,A
